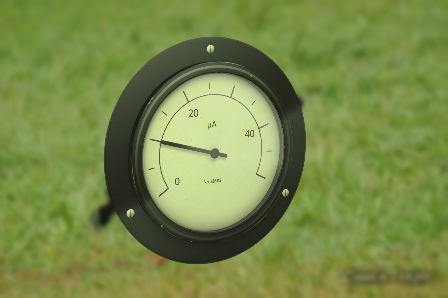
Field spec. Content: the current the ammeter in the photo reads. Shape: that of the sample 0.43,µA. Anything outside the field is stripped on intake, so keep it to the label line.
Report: 10,µA
